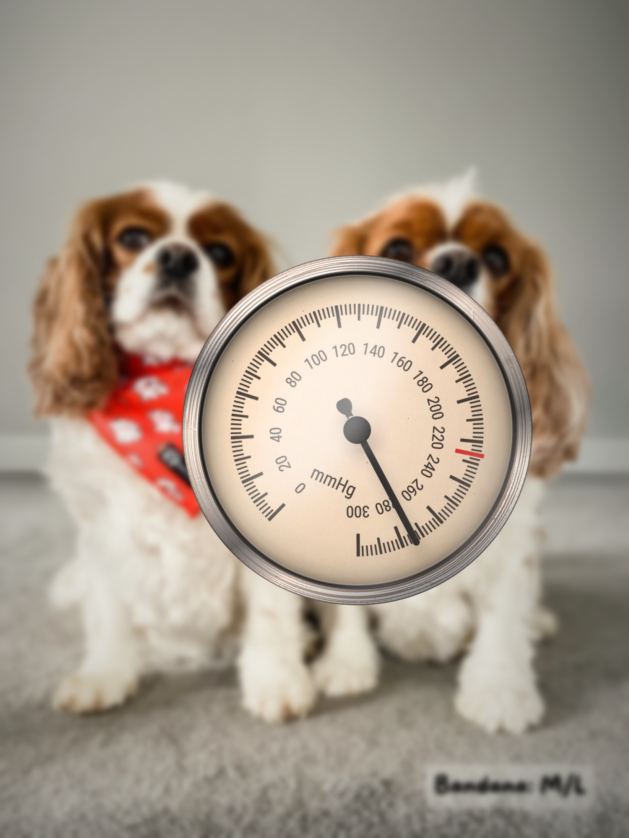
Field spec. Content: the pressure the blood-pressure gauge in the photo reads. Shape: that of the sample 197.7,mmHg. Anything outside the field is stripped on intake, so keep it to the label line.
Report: 274,mmHg
